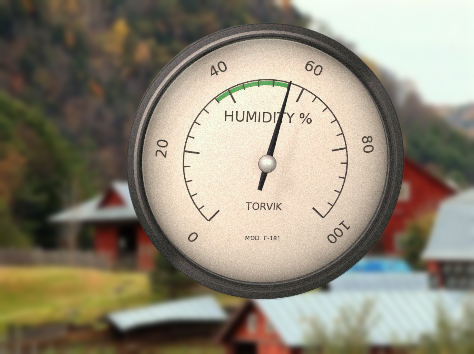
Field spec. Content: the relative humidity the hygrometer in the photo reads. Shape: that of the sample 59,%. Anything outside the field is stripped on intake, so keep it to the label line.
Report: 56,%
